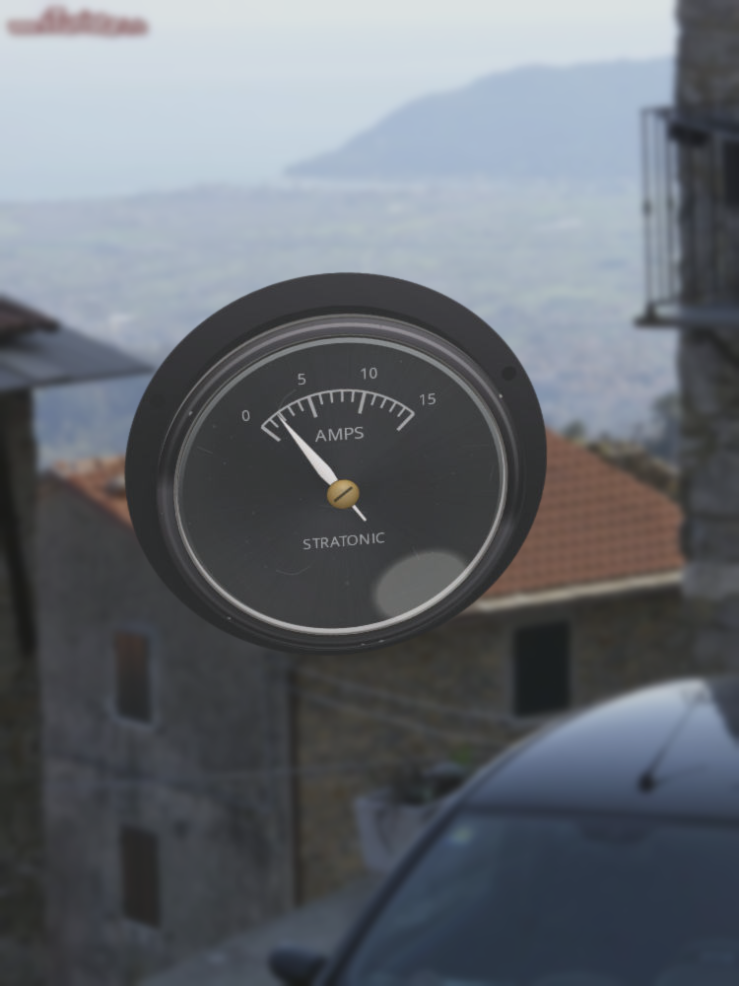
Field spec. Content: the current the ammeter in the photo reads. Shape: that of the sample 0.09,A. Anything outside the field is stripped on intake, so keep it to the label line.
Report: 2,A
